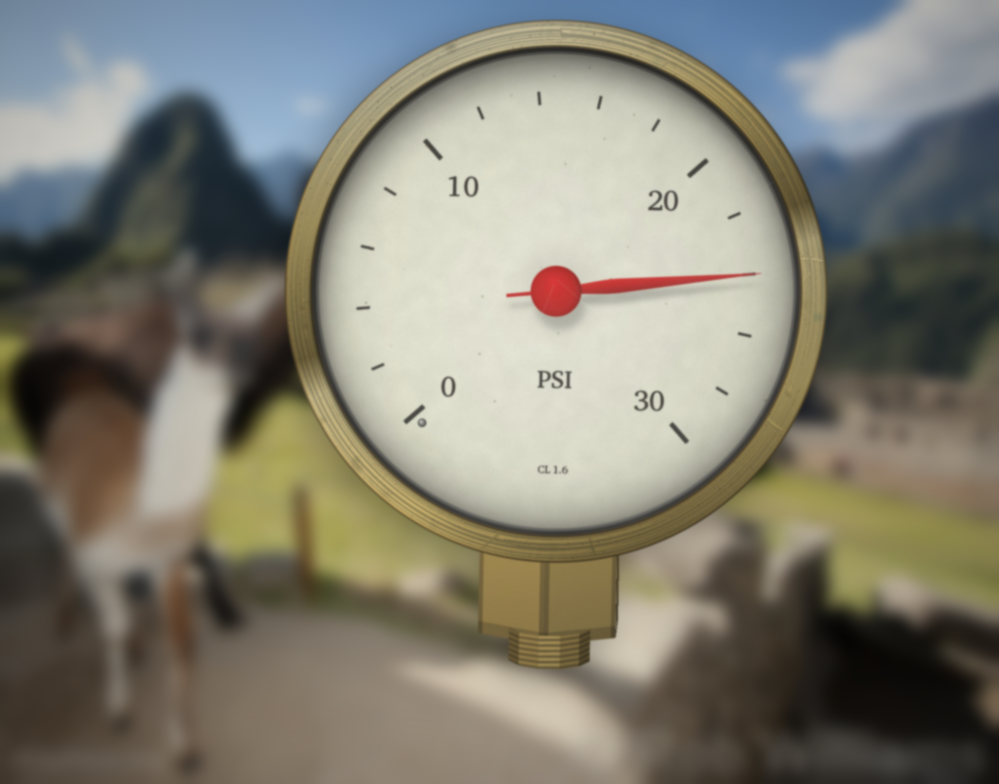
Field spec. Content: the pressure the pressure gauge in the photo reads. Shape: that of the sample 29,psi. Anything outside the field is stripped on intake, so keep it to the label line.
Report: 24,psi
